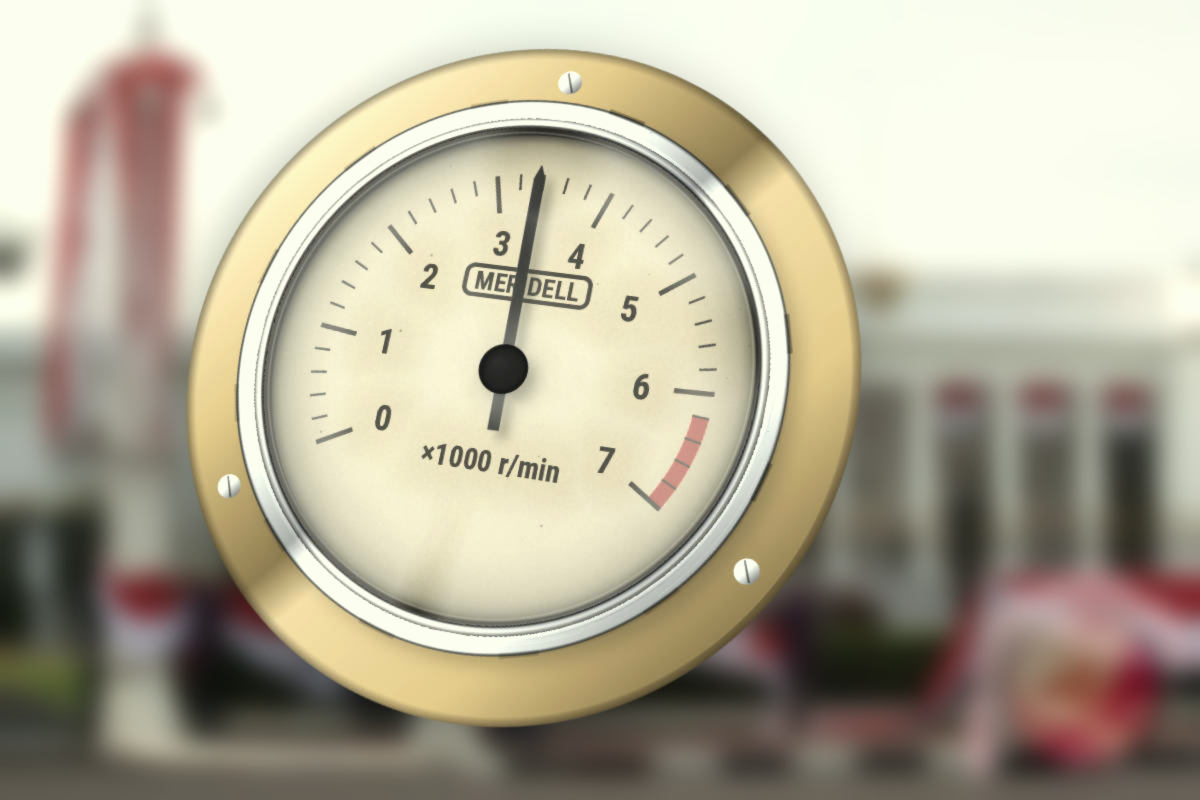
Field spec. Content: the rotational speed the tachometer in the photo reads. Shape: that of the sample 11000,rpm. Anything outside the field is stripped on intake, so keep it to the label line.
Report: 3400,rpm
